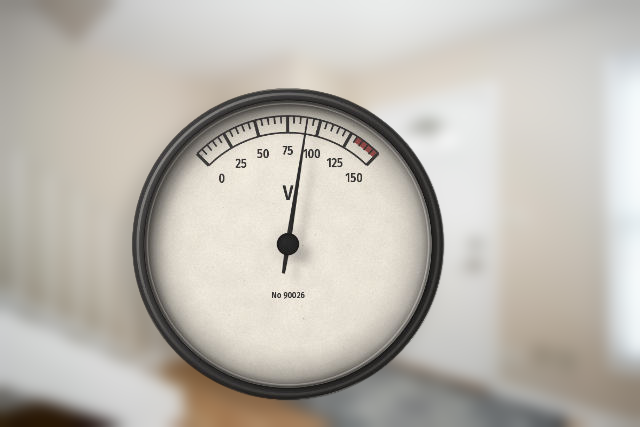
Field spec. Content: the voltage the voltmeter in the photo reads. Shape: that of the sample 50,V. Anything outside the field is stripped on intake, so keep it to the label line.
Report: 90,V
